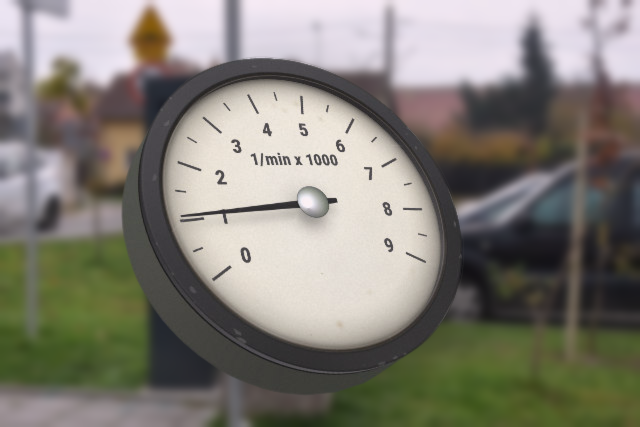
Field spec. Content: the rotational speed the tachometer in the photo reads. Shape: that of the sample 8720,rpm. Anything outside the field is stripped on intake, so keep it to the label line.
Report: 1000,rpm
